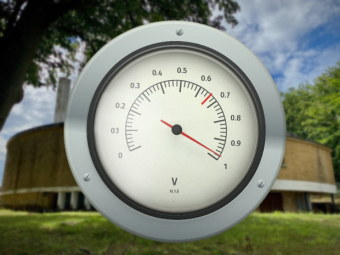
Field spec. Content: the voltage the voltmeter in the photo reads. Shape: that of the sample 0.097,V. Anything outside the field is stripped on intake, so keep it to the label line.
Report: 0.98,V
